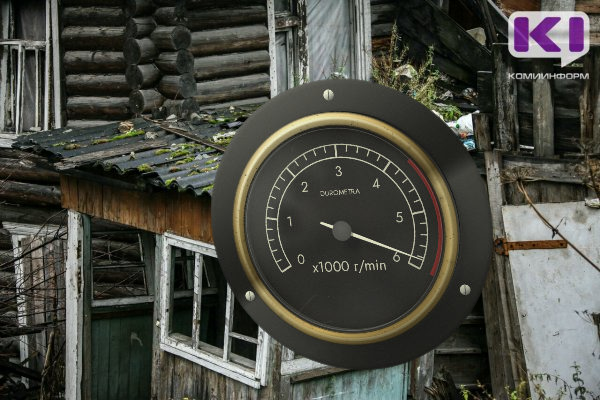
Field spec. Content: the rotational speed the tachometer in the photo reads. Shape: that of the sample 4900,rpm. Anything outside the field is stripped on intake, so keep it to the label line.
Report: 5800,rpm
